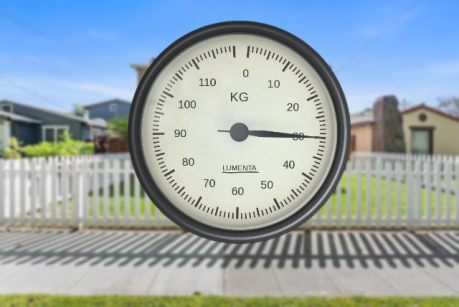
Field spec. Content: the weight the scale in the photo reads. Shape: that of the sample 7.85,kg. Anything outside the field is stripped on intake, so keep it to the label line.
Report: 30,kg
